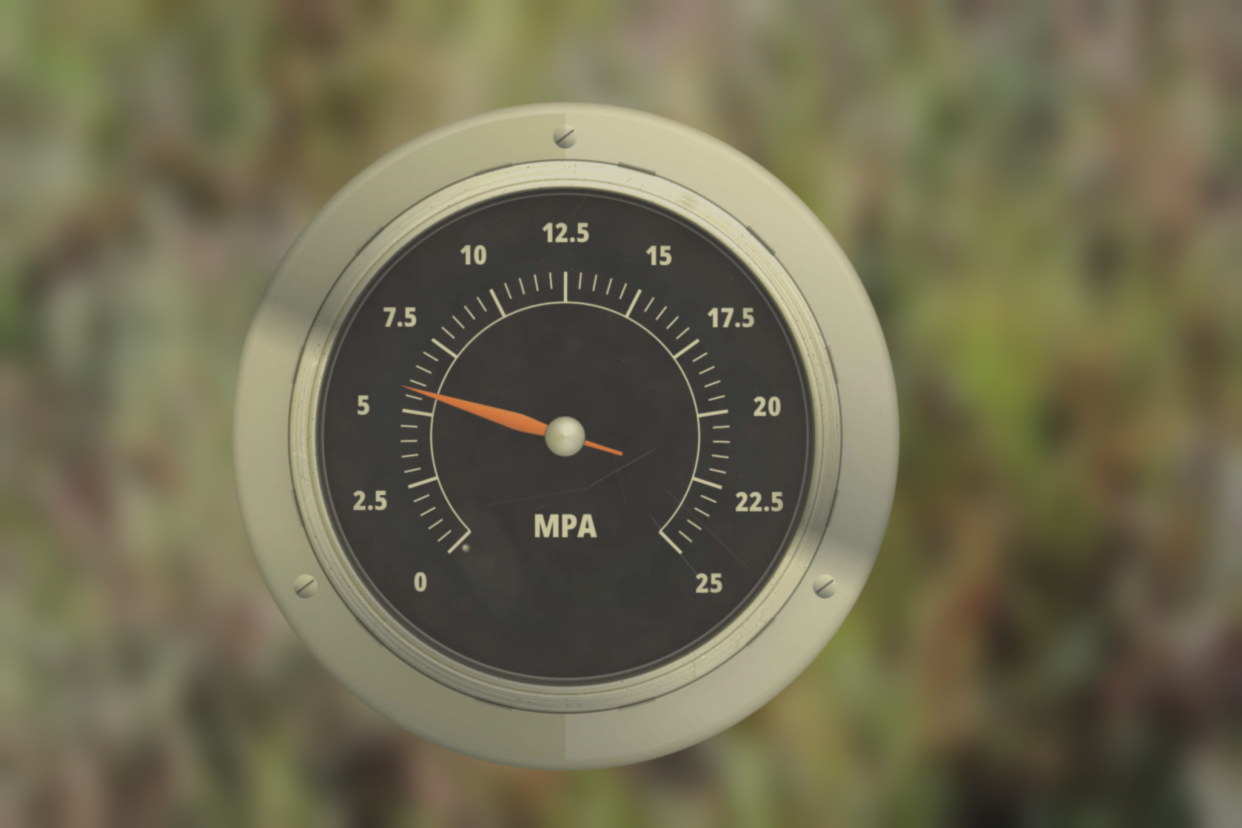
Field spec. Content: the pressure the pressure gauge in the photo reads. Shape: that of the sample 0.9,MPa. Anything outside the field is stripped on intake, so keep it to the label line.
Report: 5.75,MPa
